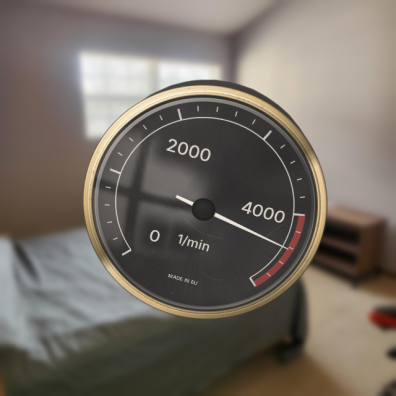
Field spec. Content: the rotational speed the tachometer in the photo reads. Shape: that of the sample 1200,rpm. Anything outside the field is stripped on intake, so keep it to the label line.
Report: 4400,rpm
